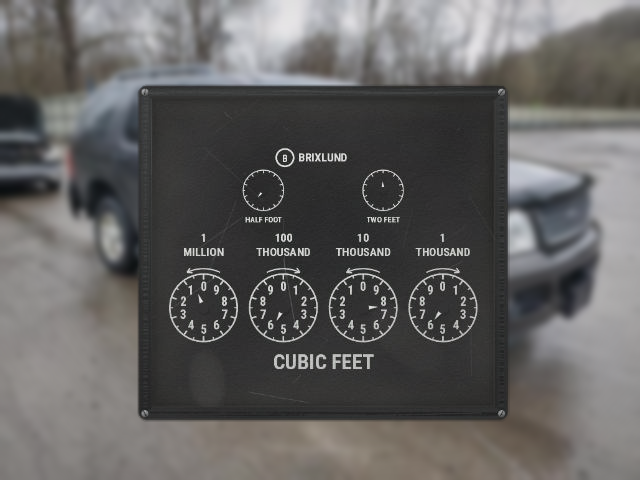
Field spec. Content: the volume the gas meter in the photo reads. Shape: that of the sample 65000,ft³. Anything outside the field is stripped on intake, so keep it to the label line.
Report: 57600,ft³
